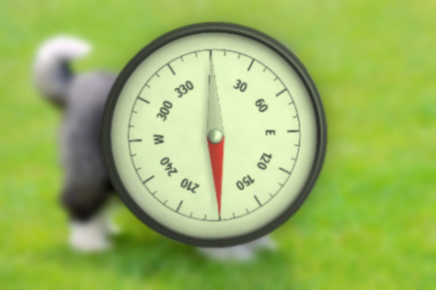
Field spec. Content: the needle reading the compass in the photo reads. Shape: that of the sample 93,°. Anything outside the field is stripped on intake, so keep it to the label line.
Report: 180,°
